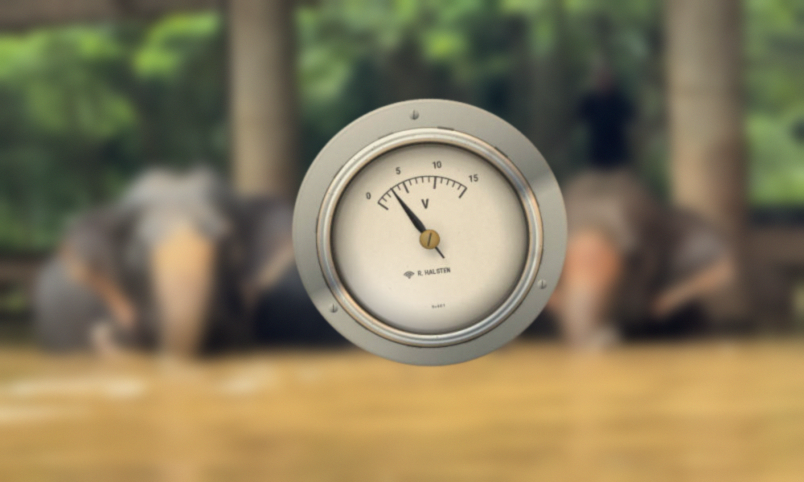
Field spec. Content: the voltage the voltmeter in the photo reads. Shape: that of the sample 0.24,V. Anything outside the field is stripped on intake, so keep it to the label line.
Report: 3,V
